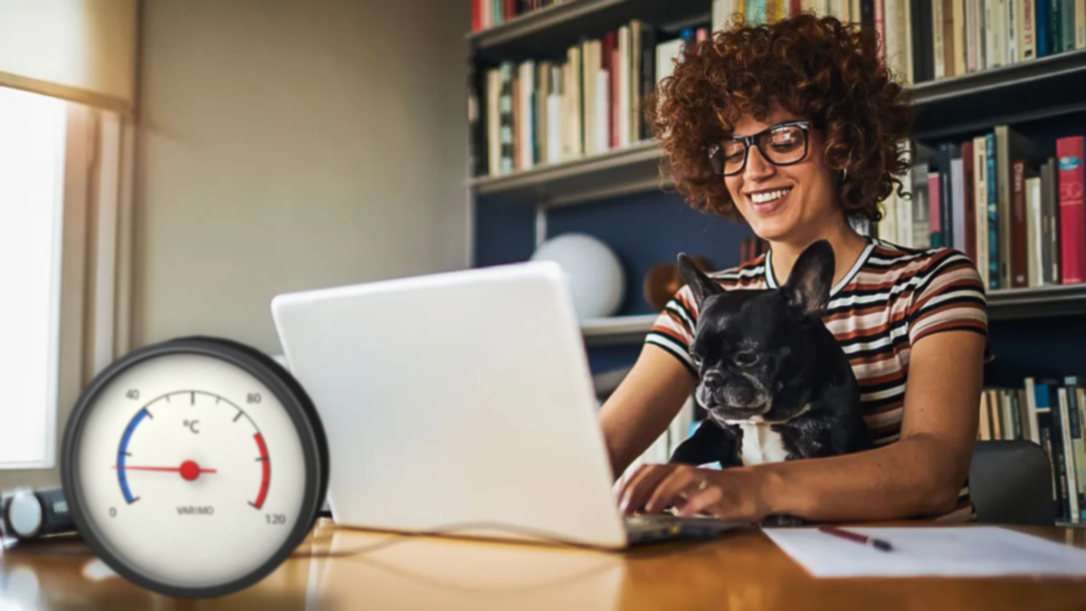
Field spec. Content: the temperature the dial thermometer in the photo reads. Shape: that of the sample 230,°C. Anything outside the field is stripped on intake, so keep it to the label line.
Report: 15,°C
